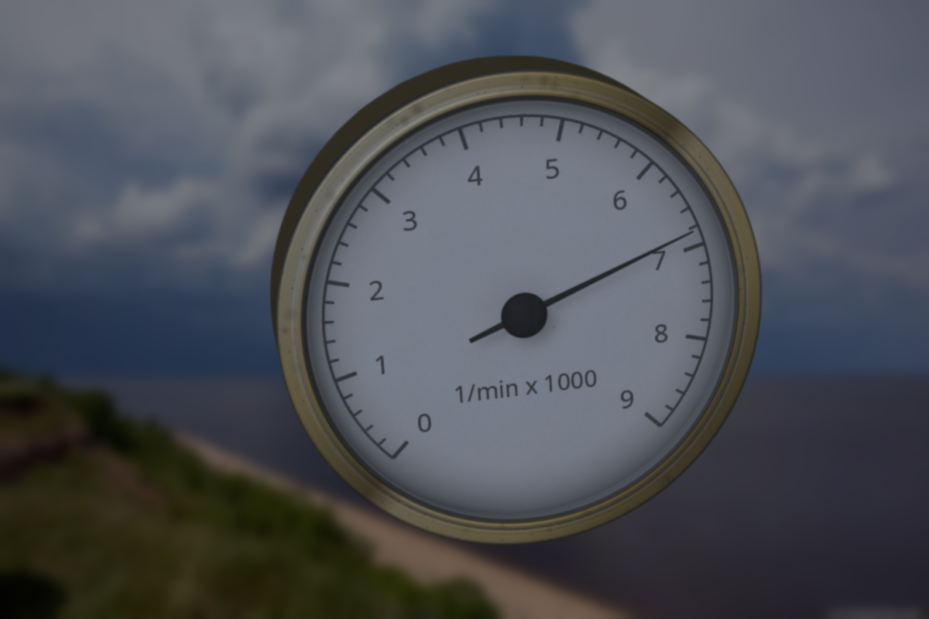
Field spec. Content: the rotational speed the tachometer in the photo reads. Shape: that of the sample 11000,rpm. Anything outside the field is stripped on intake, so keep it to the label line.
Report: 6800,rpm
